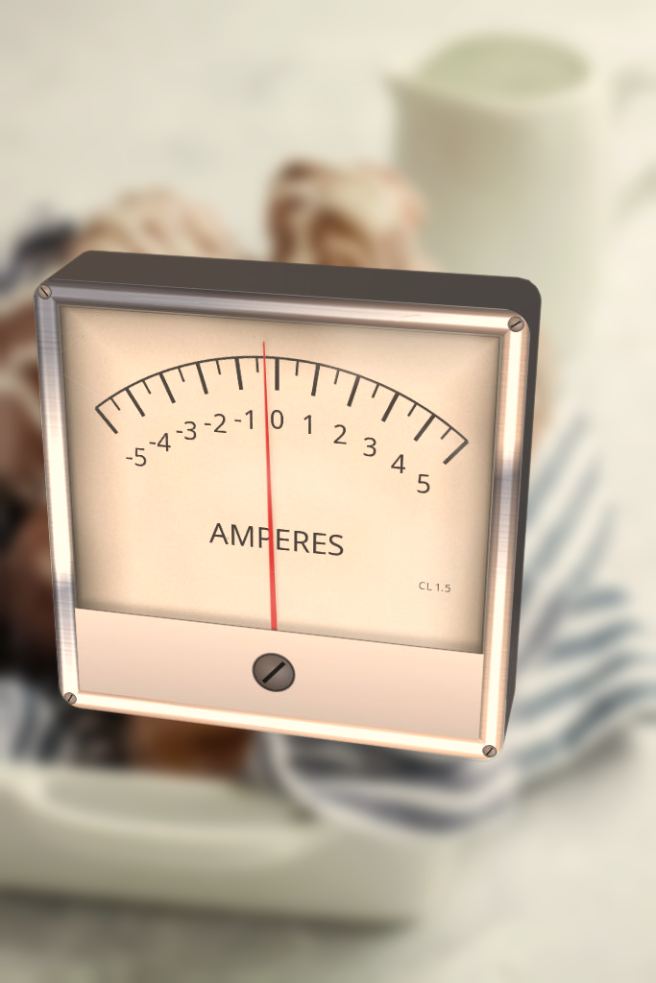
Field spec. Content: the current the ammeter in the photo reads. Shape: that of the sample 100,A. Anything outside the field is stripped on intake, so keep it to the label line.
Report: -0.25,A
